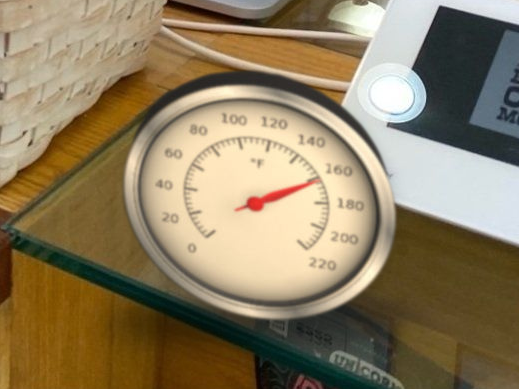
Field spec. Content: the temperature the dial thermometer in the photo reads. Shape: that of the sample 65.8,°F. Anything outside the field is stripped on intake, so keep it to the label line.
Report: 160,°F
